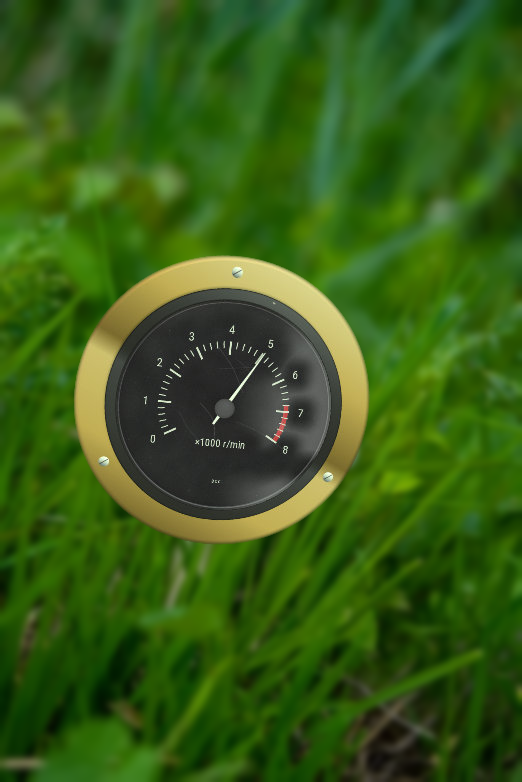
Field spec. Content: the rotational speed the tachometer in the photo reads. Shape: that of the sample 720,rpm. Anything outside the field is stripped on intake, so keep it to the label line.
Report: 5000,rpm
